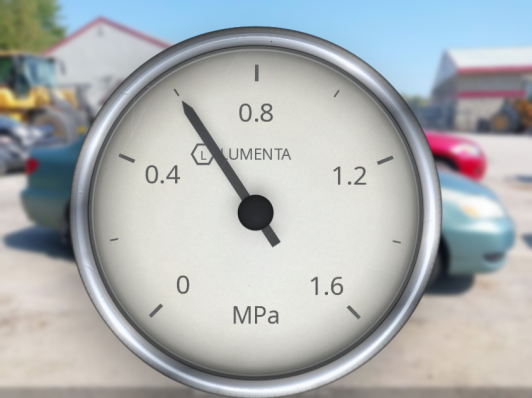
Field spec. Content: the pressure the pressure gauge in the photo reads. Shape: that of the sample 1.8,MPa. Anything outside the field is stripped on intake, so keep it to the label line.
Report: 0.6,MPa
